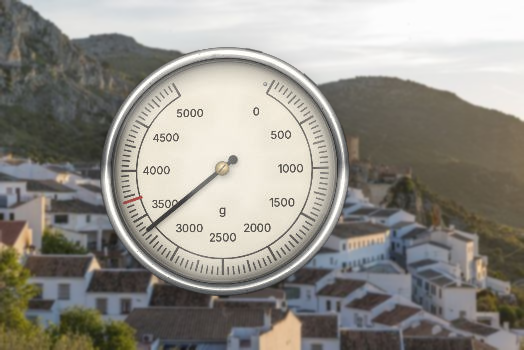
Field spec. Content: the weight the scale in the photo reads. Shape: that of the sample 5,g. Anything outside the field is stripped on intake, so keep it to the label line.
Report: 3350,g
